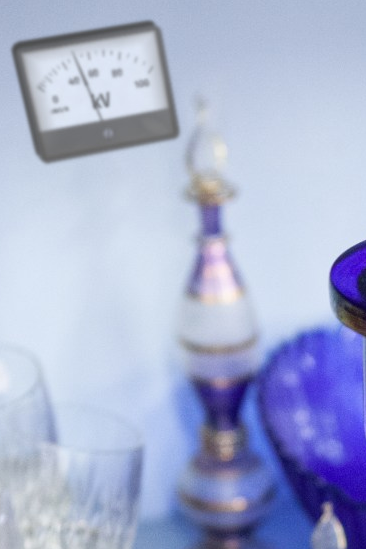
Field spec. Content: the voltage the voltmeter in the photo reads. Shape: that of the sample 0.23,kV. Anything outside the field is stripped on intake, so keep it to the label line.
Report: 50,kV
